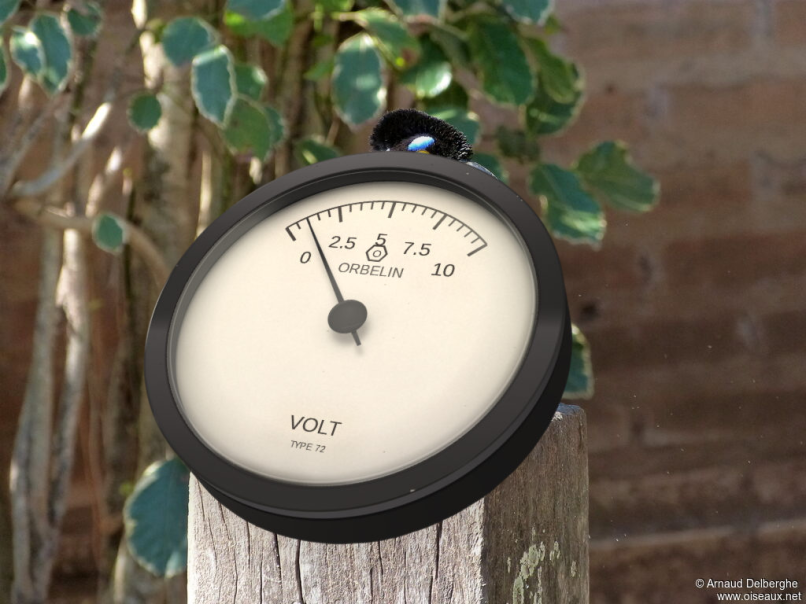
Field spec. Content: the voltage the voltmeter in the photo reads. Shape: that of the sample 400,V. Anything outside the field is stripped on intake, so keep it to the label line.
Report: 1,V
